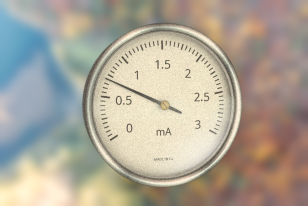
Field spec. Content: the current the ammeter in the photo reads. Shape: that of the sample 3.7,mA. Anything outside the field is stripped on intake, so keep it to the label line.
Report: 0.7,mA
